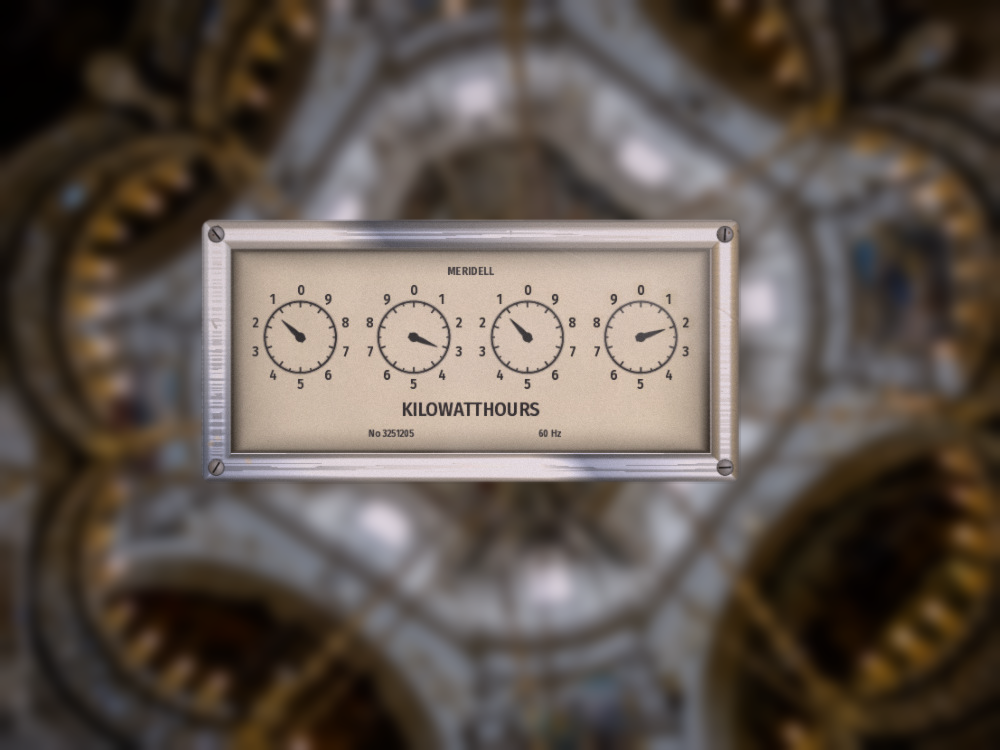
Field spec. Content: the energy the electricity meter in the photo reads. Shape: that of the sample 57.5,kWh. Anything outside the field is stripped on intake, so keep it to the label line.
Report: 1312,kWh
